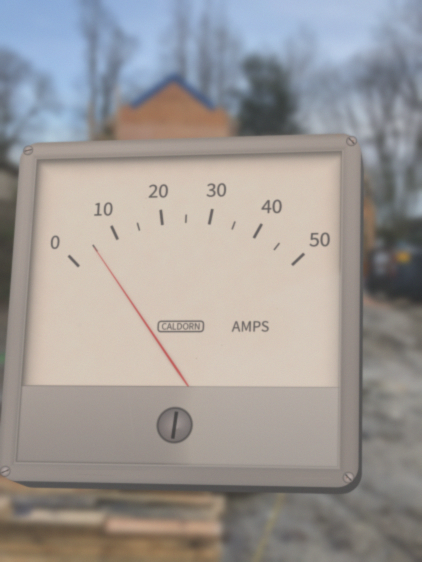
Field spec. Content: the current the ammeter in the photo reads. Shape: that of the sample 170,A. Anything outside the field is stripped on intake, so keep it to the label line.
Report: 5,A
